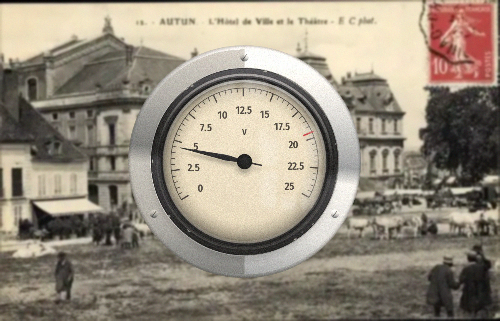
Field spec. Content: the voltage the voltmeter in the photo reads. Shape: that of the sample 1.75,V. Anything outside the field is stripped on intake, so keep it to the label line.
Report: 4.5,V
